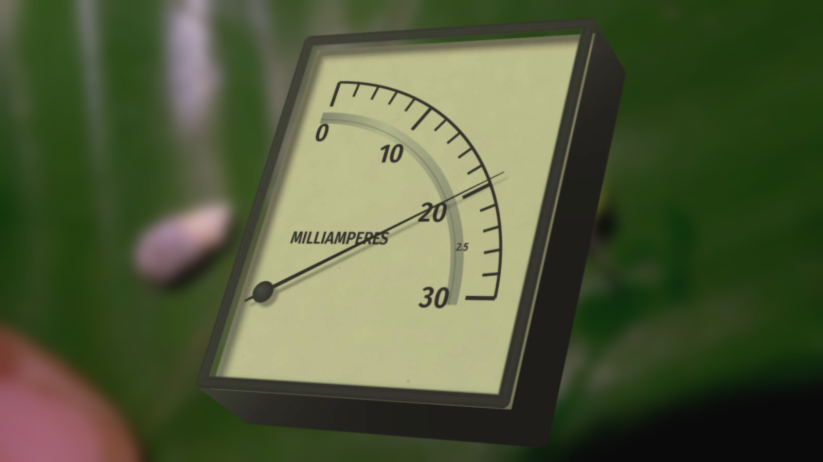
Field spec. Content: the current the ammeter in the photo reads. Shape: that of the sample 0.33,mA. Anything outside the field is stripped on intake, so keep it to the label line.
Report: 20,mA
